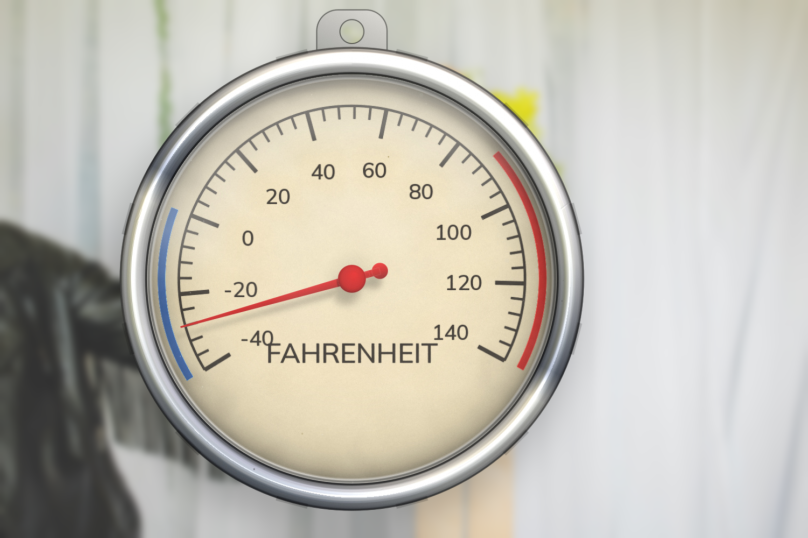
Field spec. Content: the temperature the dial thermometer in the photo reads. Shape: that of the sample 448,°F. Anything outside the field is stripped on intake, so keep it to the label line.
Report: -28,°F
